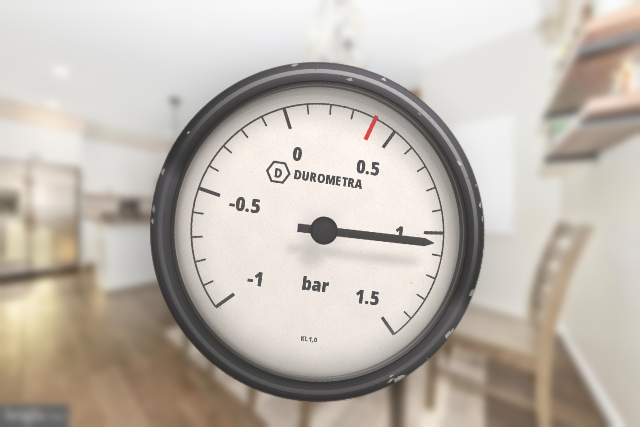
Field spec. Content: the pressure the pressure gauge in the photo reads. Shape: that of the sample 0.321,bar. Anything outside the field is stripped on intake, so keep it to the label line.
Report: 1.05,bar
